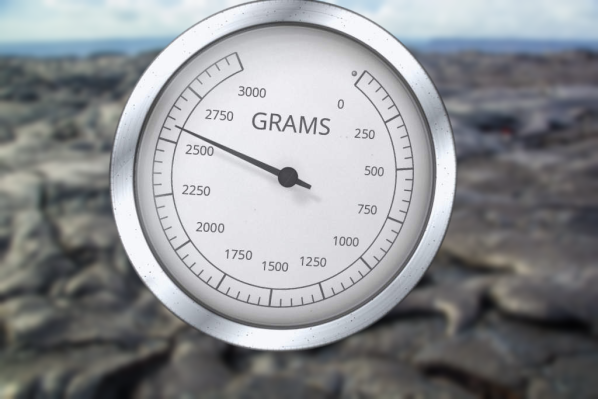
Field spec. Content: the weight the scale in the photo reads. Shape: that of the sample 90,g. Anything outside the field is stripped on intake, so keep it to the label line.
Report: 2575,g
